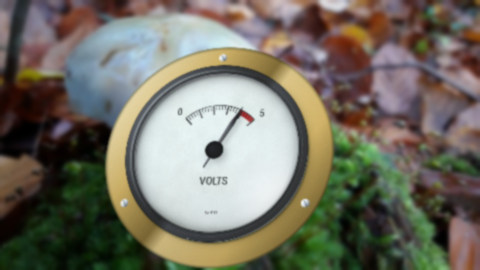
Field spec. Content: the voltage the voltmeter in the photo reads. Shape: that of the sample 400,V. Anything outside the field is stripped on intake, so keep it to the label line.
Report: 4,V
